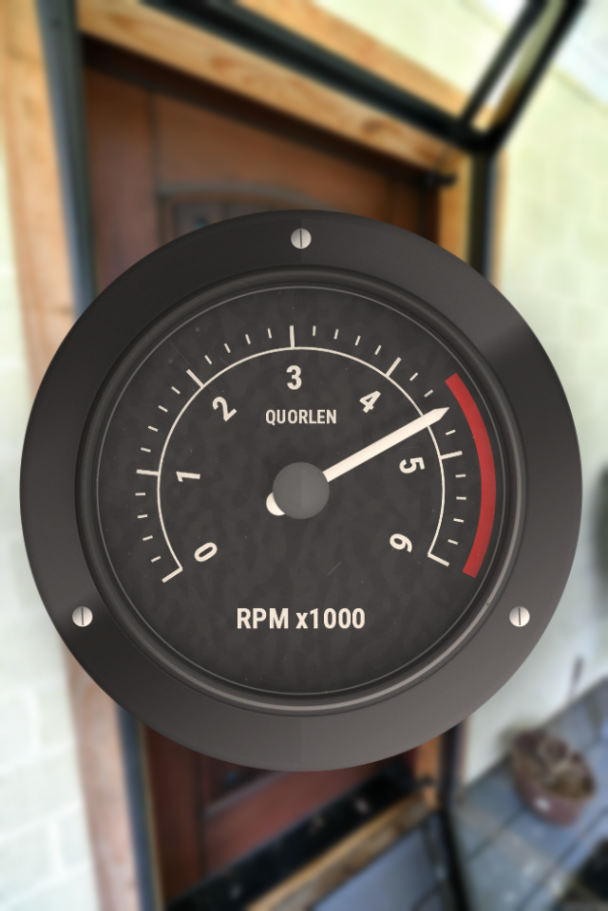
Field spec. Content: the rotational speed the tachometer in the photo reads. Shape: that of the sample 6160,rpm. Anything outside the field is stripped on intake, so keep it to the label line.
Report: 4600,rpm
